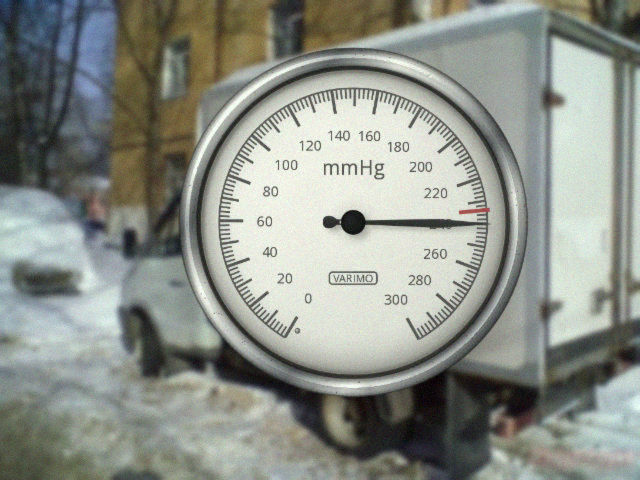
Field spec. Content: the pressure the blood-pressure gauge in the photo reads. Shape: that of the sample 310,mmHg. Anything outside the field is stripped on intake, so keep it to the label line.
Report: 240,mmHg
